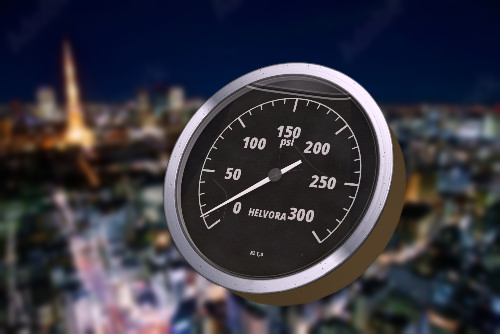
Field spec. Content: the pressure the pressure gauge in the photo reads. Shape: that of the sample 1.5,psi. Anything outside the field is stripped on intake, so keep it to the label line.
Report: 10,psi
